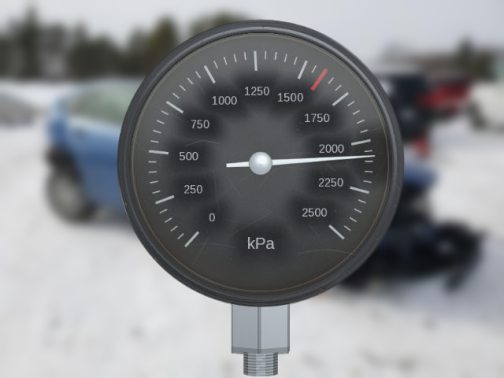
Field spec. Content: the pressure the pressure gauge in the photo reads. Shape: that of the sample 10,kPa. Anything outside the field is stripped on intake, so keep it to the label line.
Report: 2075,kPa
